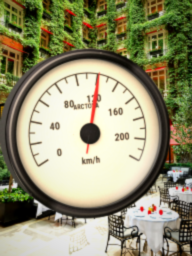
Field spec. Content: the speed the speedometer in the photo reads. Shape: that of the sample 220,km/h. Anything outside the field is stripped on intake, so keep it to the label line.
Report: 120,km/h
